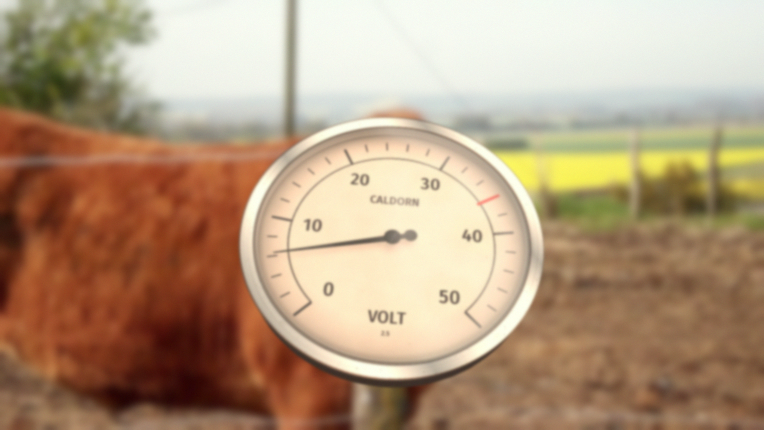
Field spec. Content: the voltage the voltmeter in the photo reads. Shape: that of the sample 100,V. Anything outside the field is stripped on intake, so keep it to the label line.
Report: 6,V
